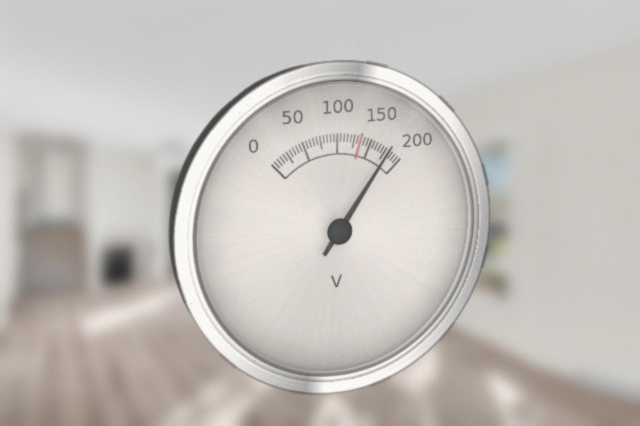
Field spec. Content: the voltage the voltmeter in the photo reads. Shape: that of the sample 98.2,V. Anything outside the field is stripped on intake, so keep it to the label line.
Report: 175,V
